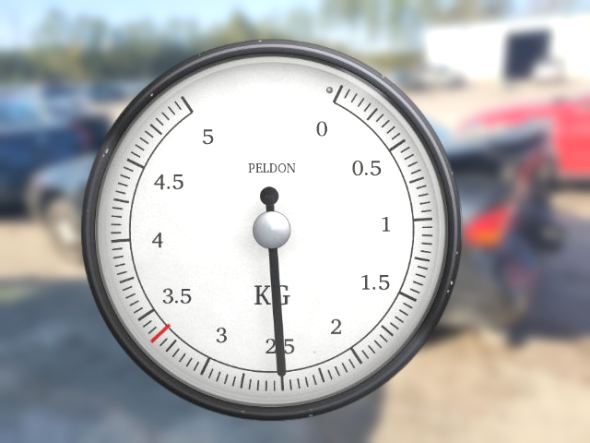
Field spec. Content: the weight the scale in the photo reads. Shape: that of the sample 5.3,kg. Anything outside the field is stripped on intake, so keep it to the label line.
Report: 2.5,kg
